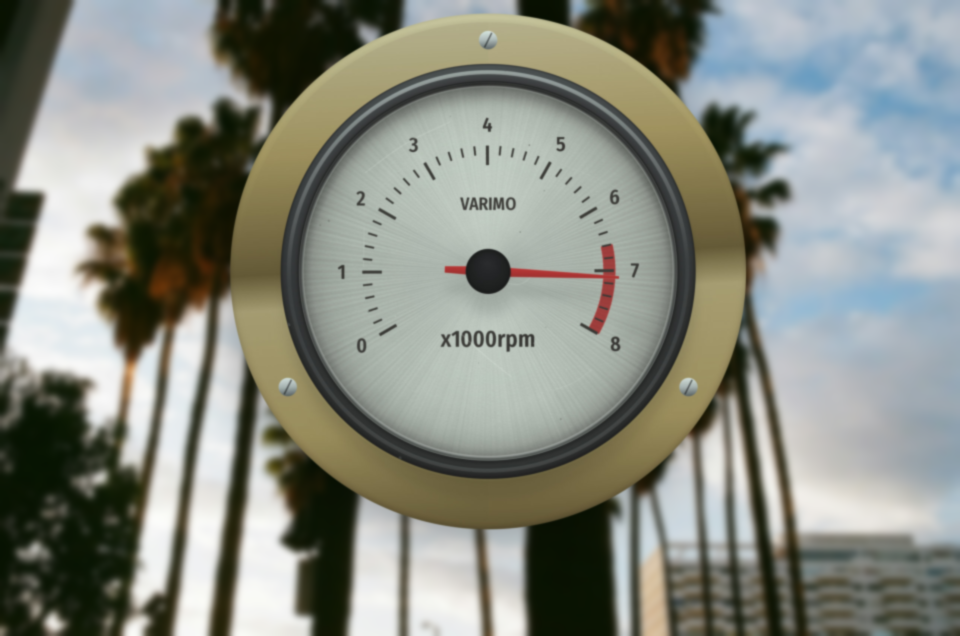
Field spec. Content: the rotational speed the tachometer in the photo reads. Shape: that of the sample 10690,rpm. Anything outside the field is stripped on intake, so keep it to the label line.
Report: 7100,rpm
